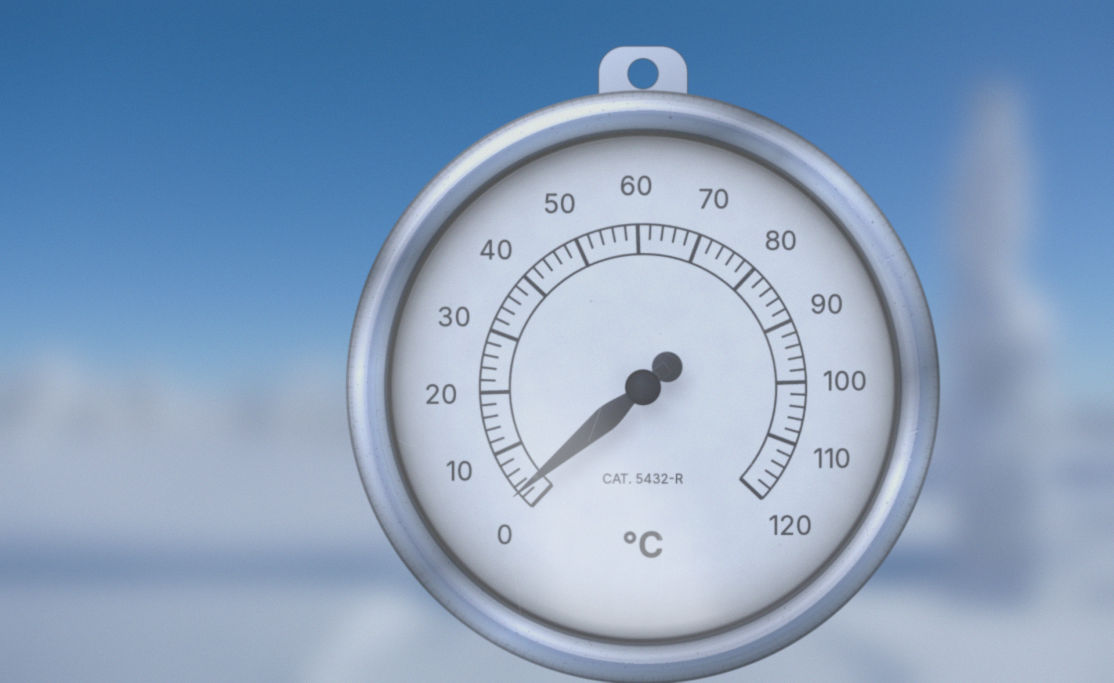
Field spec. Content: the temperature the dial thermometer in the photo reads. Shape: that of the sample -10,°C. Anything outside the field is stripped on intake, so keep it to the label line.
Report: 3,°C
